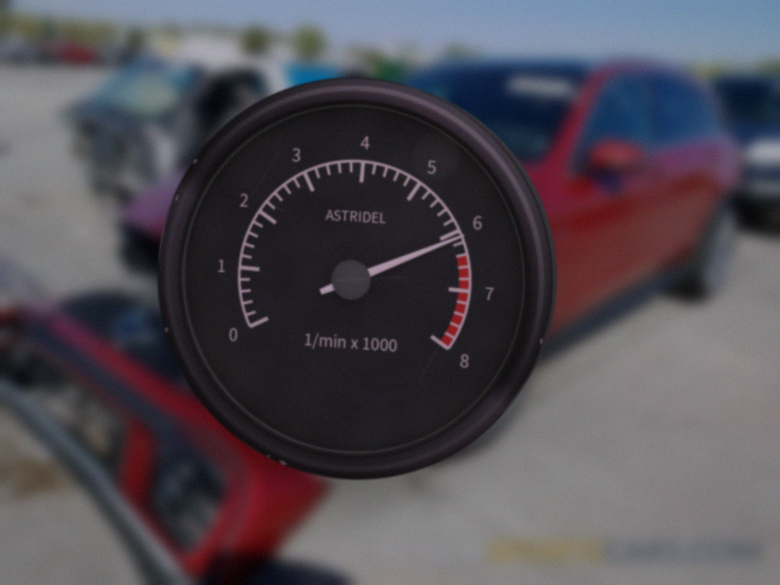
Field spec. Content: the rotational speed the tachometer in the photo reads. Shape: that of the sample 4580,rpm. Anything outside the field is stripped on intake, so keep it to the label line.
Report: 6100,rpm
